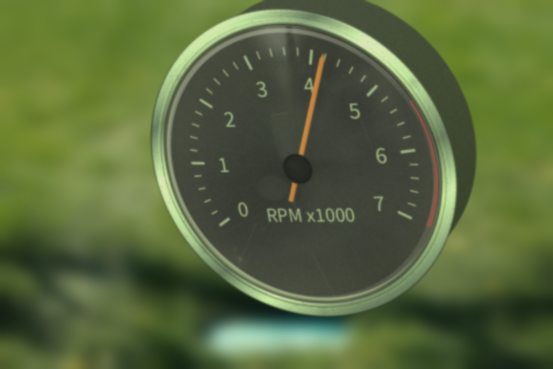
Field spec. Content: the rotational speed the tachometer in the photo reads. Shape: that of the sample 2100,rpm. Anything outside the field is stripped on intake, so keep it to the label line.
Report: 4200,rpm
